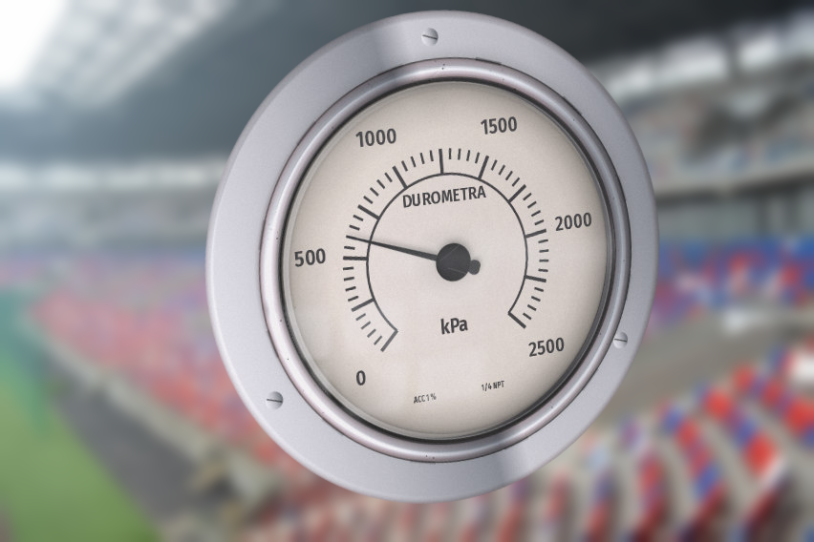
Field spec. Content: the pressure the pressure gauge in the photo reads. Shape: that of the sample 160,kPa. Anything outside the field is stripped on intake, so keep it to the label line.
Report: 600,kPa
